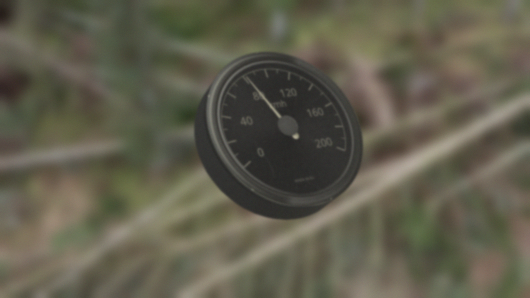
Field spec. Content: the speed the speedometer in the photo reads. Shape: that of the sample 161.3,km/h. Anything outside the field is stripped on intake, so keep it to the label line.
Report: 80,km/h
